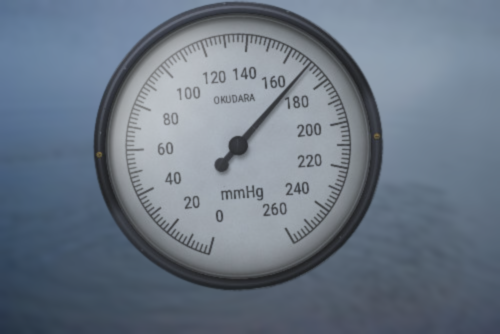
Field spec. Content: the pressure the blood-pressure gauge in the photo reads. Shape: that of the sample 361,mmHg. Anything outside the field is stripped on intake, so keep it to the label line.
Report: 170,mmHg
